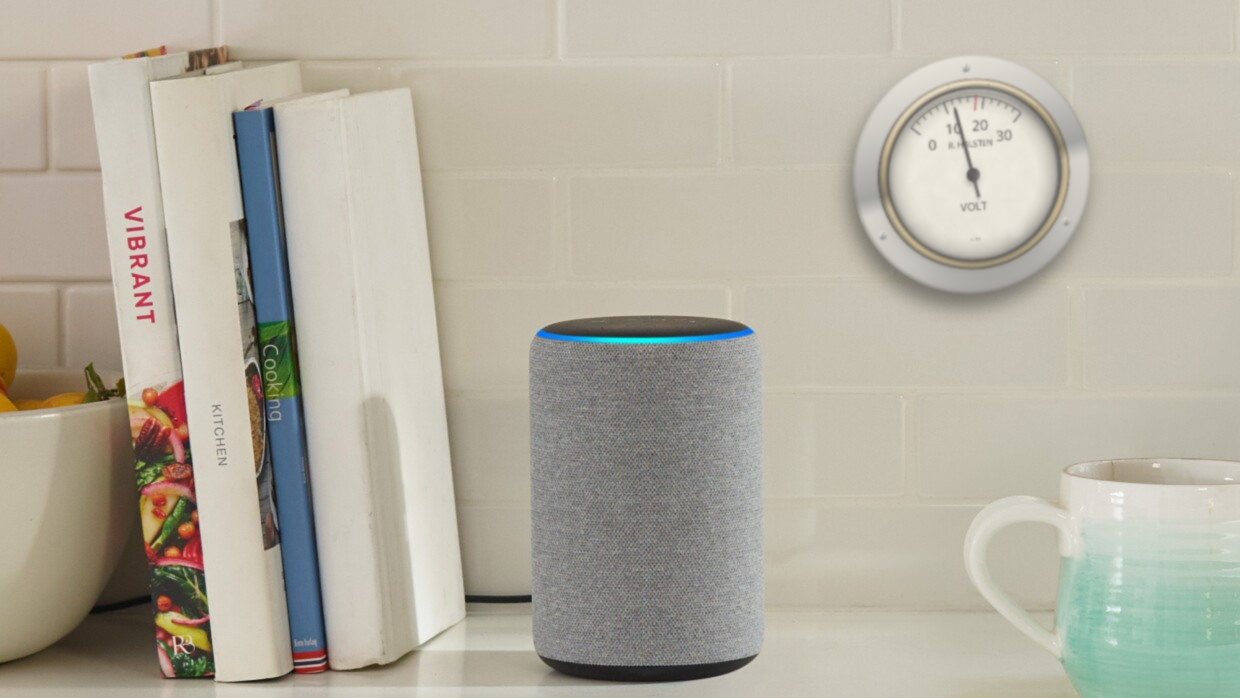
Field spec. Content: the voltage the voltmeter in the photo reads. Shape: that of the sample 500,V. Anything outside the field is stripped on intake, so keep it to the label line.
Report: 12,V
